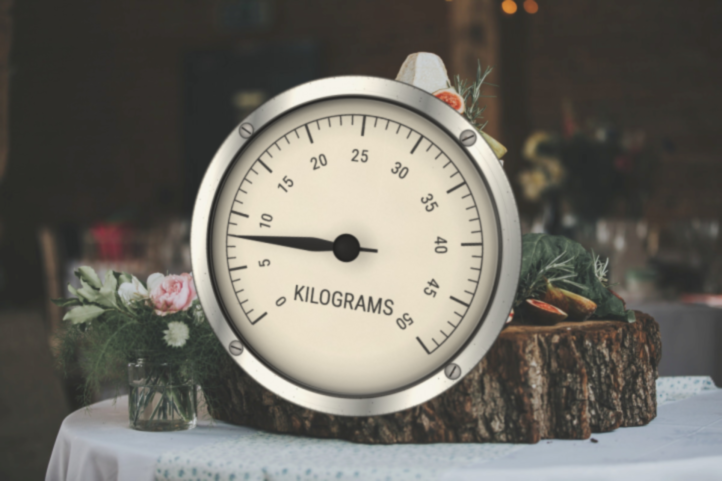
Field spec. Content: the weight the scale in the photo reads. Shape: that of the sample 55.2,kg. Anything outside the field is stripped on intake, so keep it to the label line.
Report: 8,kg
